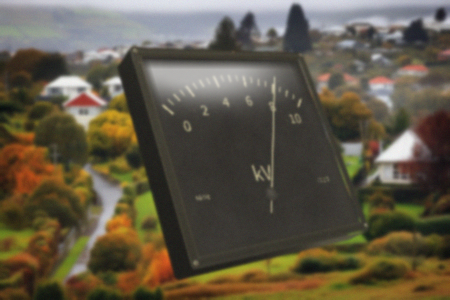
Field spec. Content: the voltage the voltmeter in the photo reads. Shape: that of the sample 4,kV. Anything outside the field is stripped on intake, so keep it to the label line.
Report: 8,kV
